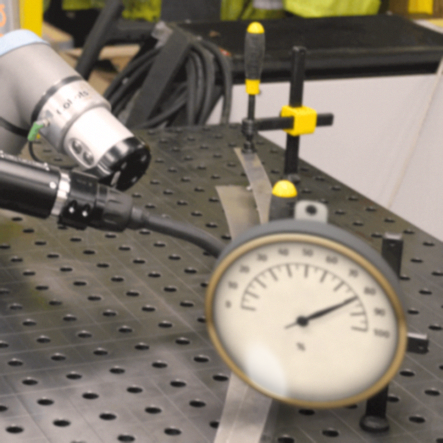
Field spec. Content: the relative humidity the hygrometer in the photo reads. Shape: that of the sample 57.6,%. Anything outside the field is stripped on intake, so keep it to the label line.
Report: 80,%
